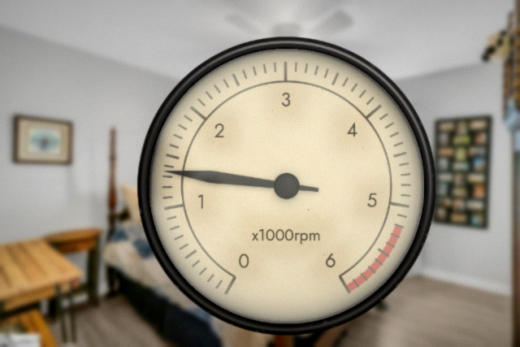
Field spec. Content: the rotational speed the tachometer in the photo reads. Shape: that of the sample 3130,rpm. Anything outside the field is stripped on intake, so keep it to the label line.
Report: 1350,rpm
